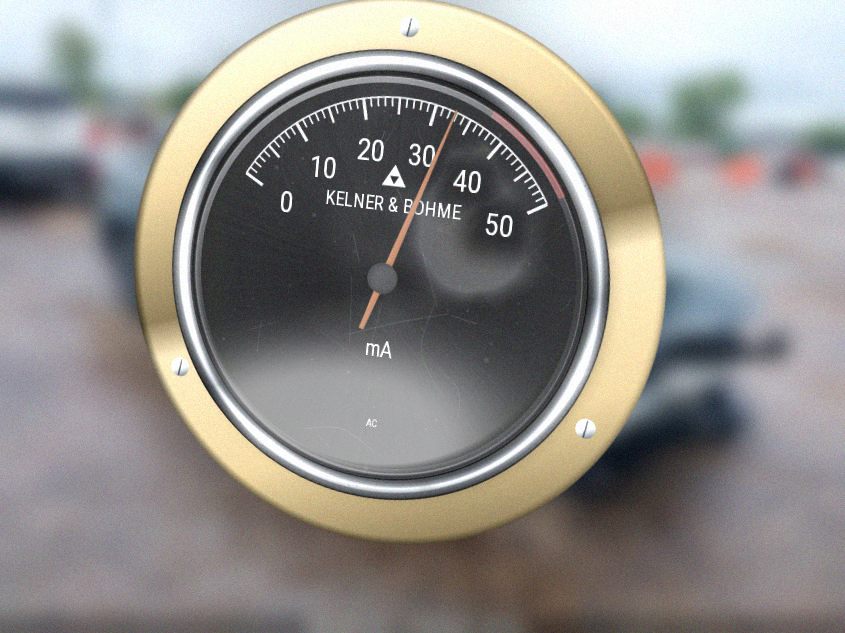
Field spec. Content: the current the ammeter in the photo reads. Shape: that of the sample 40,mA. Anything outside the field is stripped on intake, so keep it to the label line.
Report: 33,mA
